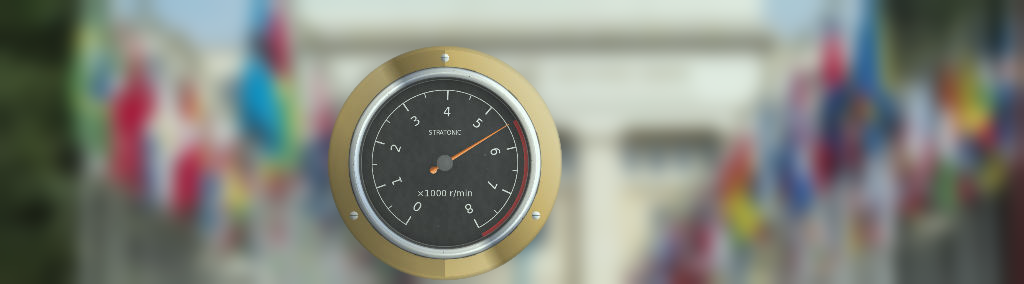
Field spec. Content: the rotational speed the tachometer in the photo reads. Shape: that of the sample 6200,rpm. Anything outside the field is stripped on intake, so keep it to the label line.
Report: 5500,rpm
